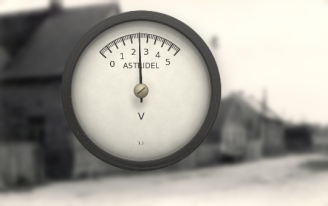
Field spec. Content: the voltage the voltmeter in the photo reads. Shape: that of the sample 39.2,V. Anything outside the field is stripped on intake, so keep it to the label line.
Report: 2.5,V
